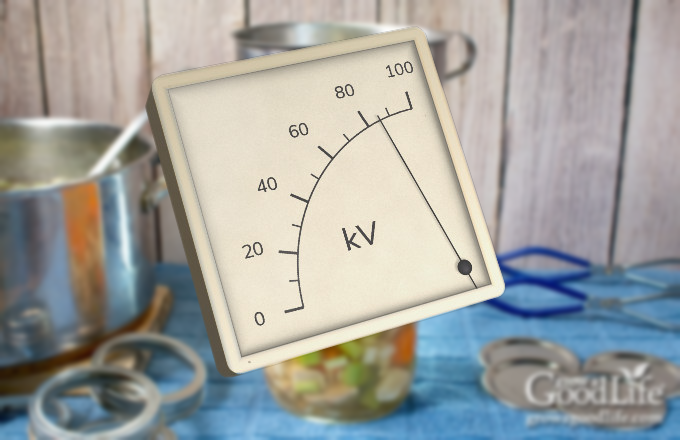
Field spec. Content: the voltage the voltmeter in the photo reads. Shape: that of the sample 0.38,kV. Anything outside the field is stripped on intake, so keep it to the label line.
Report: 85,kV
